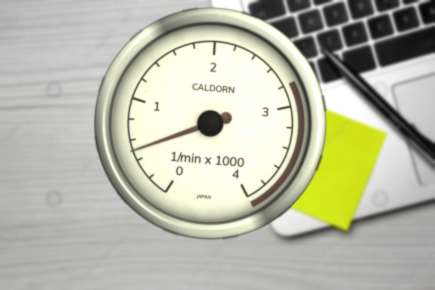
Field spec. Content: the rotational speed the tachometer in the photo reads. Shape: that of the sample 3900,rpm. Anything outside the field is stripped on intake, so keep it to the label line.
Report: 500,rpm
